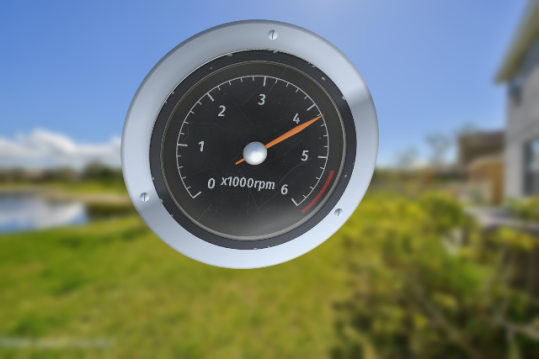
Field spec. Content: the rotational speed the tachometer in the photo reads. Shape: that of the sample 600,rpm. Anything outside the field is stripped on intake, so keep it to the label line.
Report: 4200,rpm
